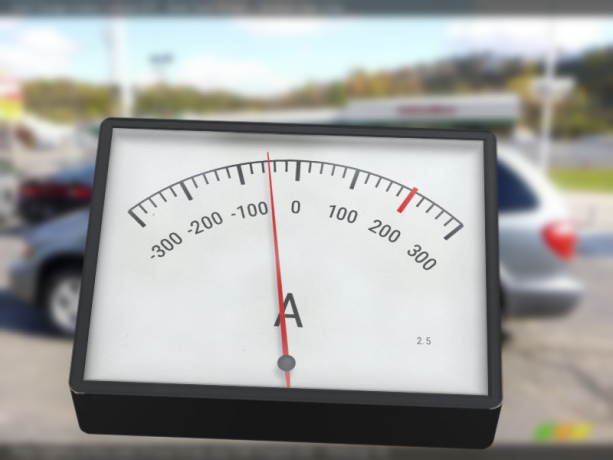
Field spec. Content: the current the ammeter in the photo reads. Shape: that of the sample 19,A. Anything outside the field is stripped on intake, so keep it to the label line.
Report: -50,A
